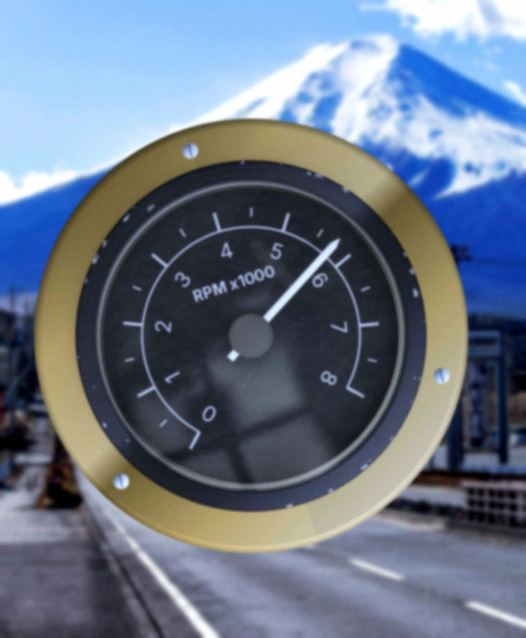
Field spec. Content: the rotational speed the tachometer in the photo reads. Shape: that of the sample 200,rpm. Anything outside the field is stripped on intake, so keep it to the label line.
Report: 5750,rpm
